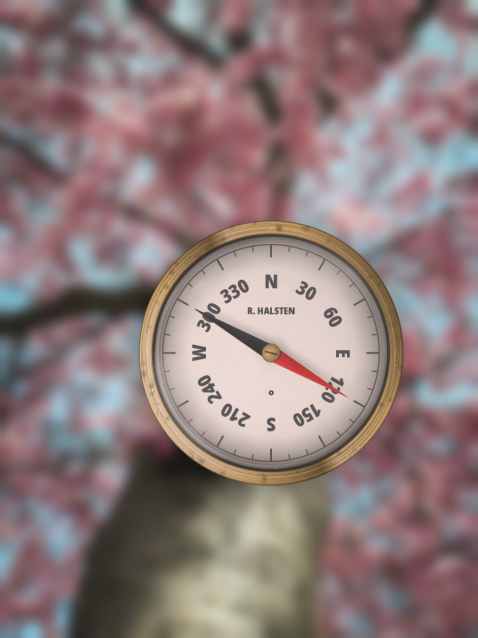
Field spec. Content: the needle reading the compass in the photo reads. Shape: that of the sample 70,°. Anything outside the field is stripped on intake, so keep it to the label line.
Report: 120,°
